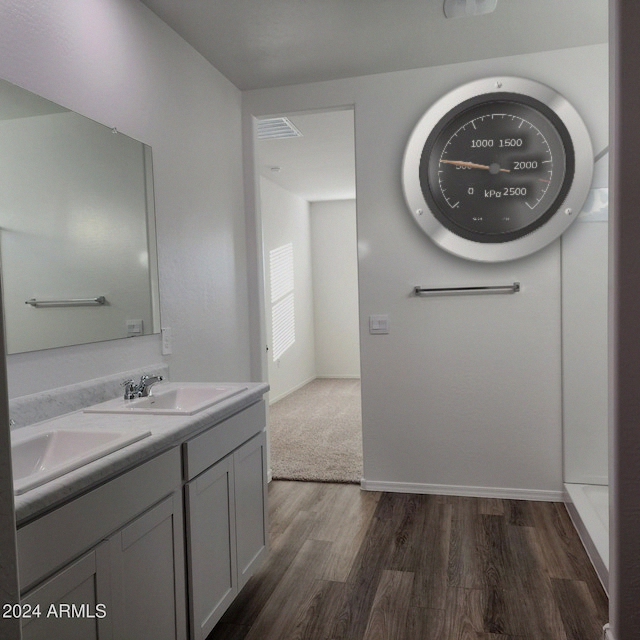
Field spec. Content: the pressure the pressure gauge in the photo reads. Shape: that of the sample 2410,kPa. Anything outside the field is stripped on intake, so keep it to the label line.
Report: 500,kPa
